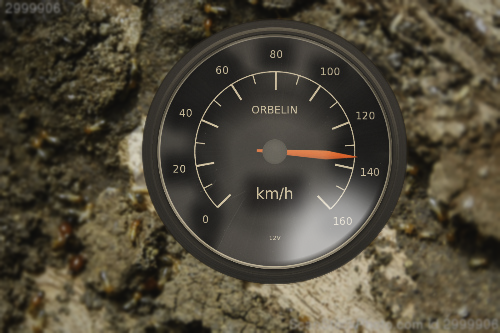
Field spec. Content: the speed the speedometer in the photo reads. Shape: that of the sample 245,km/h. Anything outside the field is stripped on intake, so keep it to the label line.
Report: 135,km/h
